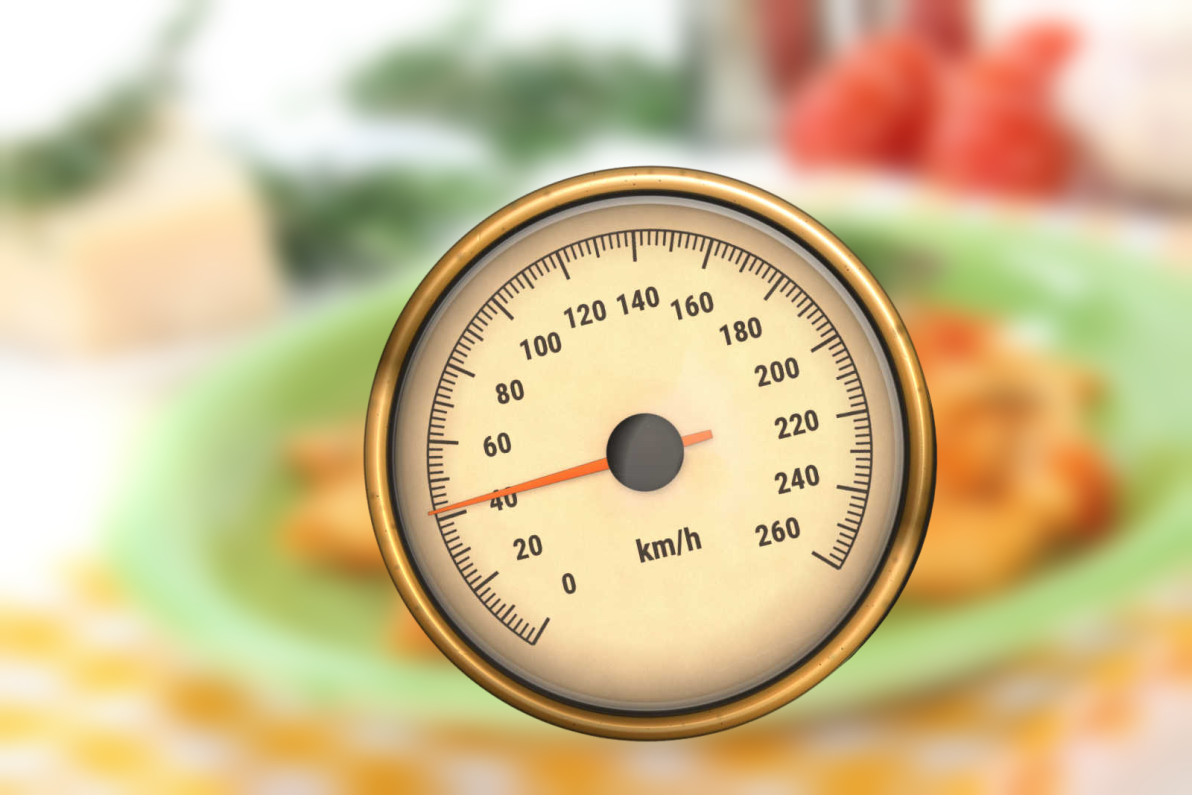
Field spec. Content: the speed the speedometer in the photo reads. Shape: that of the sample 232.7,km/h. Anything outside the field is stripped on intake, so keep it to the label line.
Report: 42,km/h
